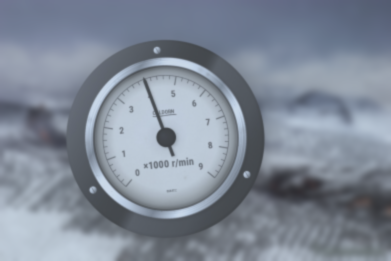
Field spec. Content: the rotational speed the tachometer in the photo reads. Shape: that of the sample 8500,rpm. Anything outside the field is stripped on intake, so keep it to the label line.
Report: 4000,rpm
